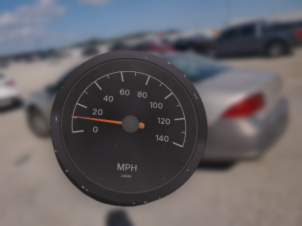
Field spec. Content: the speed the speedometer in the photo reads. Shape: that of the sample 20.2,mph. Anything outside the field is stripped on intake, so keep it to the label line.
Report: 10,mph
